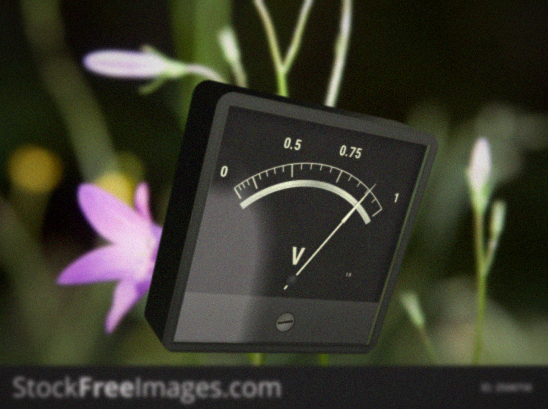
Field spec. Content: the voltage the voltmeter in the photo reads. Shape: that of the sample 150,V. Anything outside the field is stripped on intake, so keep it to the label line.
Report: 0.9,V
